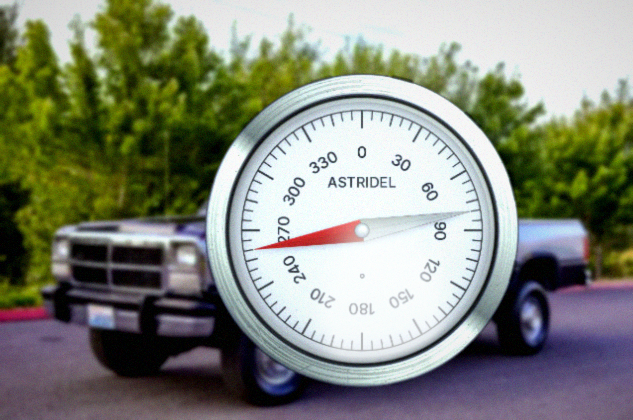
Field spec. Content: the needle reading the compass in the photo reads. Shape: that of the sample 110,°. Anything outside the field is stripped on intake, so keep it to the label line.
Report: 260,°
